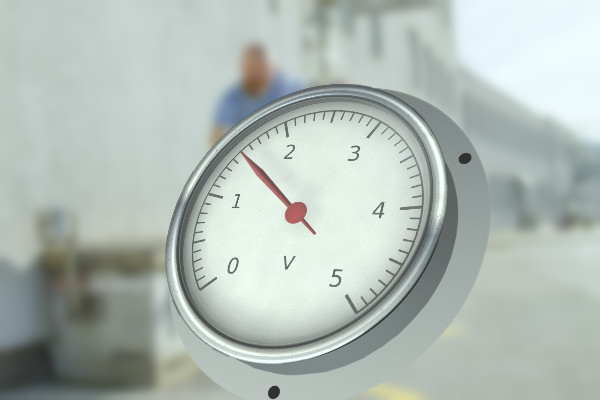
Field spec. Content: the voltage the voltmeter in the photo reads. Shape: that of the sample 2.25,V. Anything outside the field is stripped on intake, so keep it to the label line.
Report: 1.5,V
